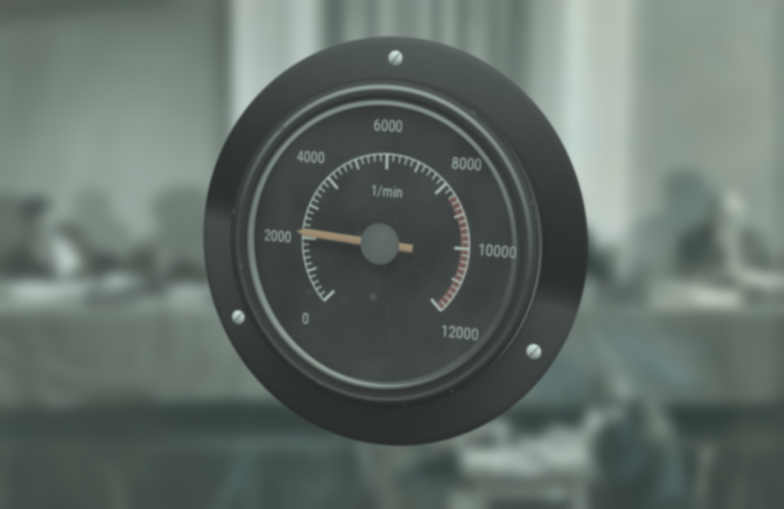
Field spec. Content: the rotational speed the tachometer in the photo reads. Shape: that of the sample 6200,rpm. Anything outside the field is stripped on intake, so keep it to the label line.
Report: 2200,rpm
